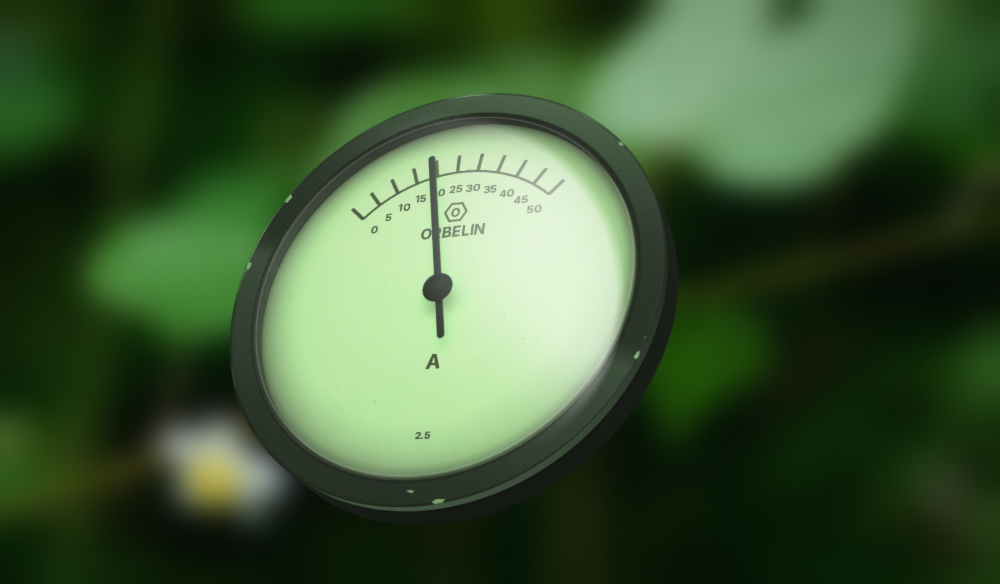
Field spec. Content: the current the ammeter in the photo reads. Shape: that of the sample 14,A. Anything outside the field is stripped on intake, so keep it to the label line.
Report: 20,A
